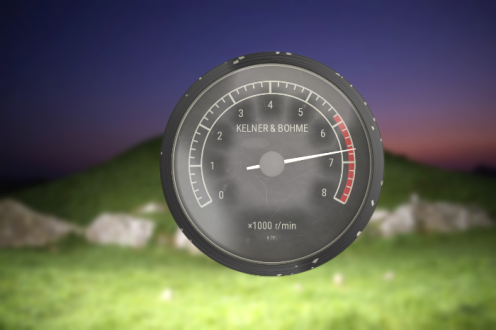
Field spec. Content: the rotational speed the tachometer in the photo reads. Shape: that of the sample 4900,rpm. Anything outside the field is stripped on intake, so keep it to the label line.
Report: 6700,rpm
